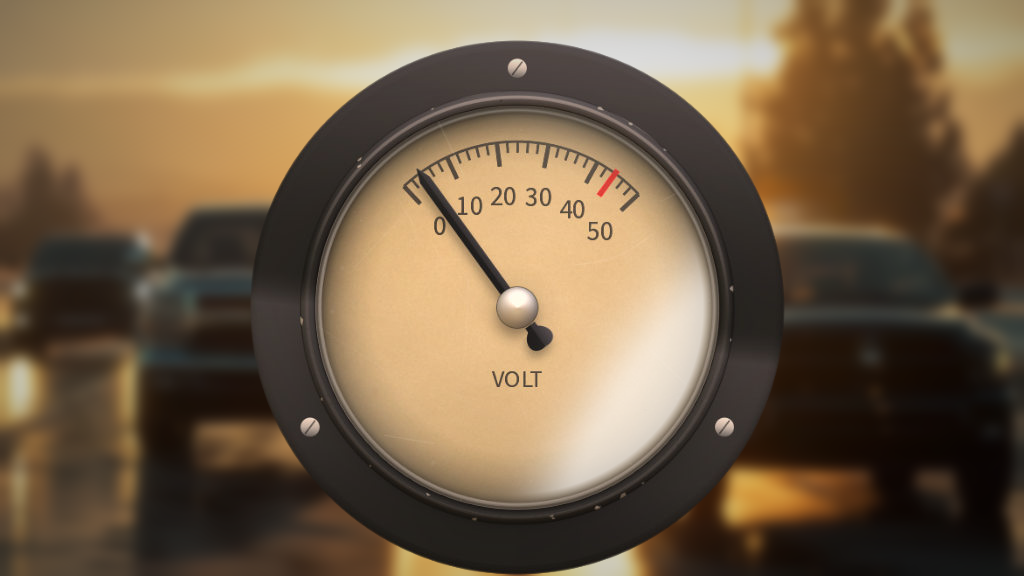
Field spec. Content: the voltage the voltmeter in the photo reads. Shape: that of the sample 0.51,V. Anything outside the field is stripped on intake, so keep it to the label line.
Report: 4,V
